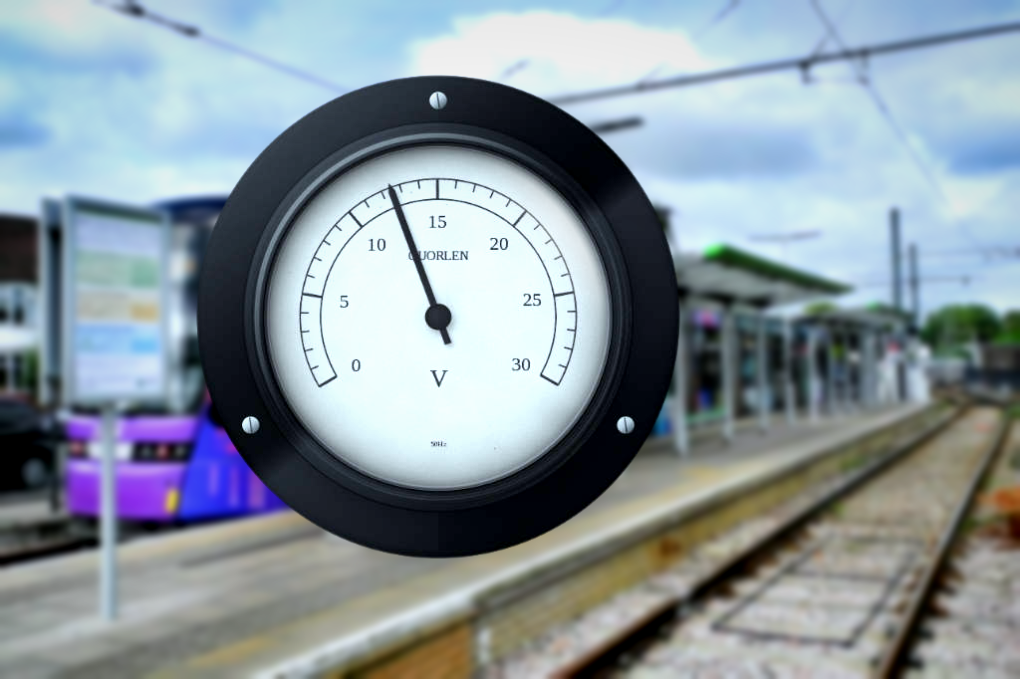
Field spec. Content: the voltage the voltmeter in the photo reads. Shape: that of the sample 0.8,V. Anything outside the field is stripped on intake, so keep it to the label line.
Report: 12.5,V
